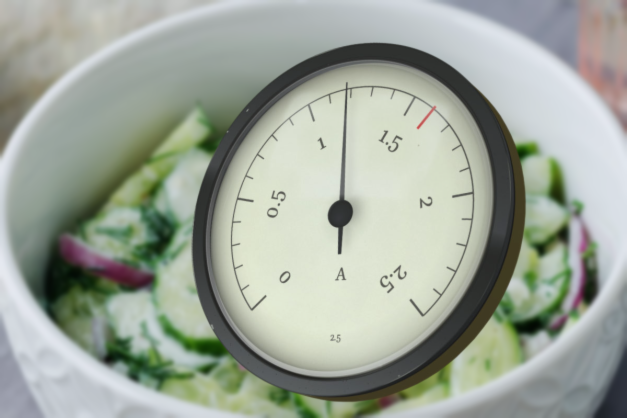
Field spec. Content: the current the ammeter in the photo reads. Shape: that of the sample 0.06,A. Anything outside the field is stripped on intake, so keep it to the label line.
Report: 1.2,A
